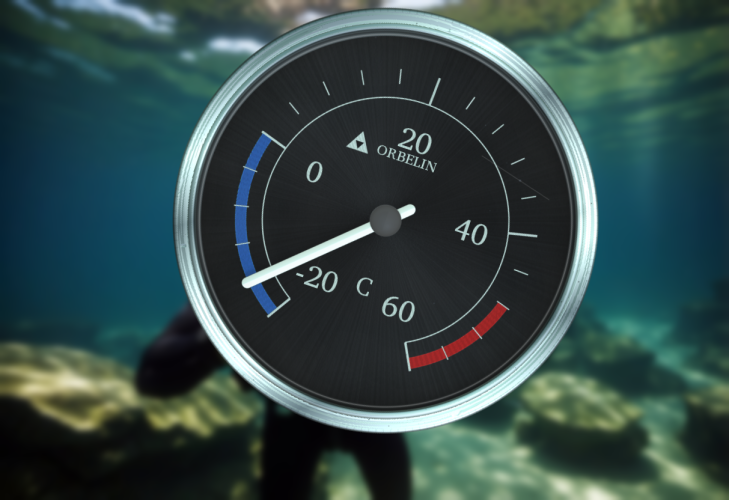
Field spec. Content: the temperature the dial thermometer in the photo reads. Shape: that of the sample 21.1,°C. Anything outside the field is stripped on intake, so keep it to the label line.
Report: -16,°C
